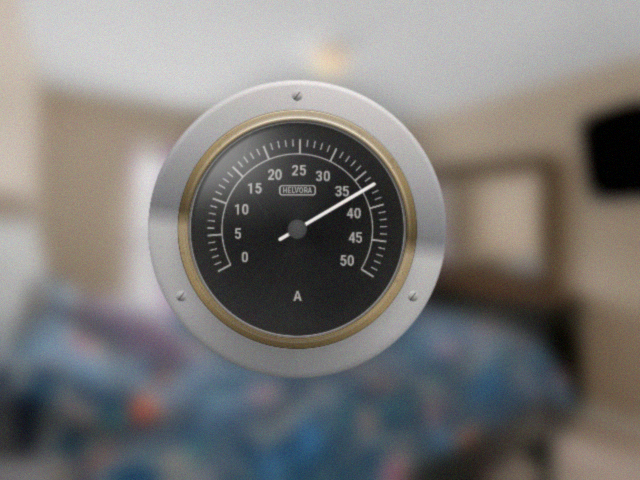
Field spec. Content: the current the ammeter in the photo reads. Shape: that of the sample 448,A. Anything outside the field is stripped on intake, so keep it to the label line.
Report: 37,A
